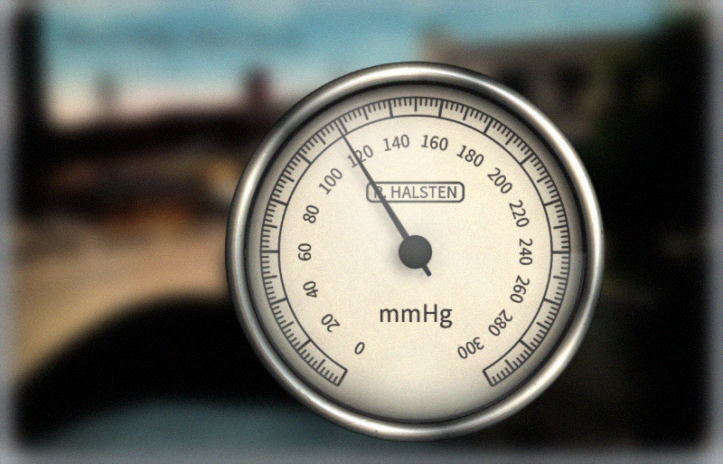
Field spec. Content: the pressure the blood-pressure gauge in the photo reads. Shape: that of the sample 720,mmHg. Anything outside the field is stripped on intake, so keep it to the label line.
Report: 118,mmHg
